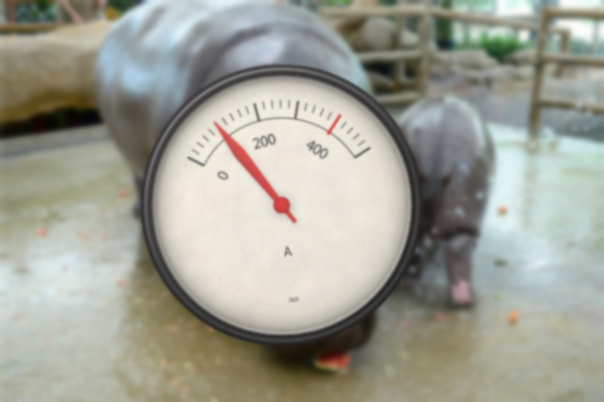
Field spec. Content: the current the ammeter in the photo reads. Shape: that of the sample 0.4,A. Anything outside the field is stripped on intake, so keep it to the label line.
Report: 100,A
